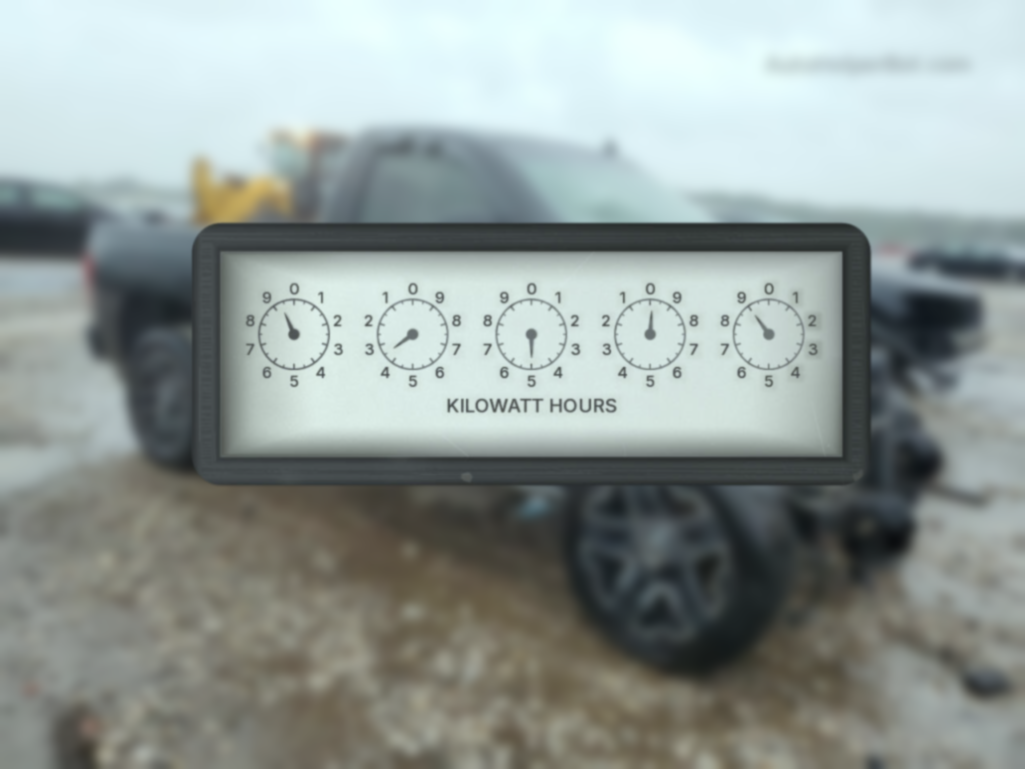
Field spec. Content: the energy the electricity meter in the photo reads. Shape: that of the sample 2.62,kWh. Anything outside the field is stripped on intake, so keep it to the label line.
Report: 93499,kWh
